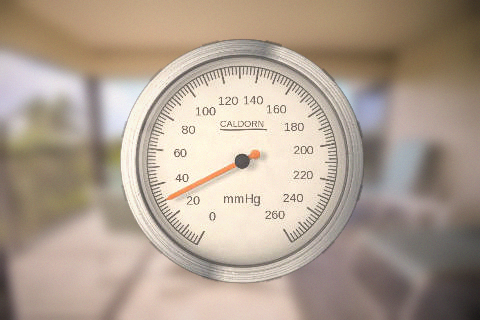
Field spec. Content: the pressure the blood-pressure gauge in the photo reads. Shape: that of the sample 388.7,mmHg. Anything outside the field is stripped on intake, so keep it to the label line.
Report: 30,mmHg
